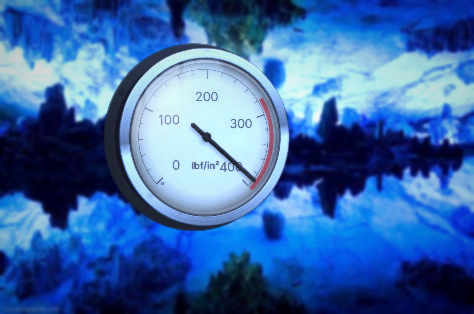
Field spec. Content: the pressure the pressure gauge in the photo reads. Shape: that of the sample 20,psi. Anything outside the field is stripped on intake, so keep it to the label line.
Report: 390,psi
